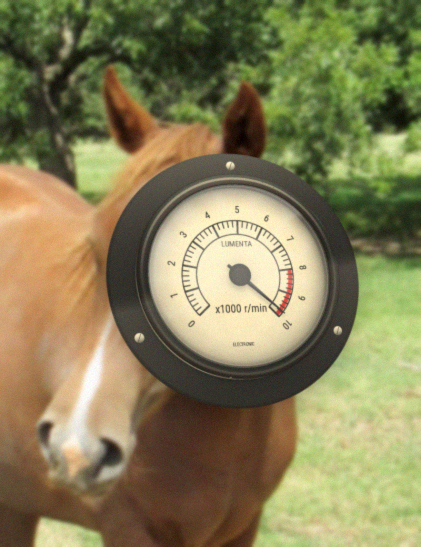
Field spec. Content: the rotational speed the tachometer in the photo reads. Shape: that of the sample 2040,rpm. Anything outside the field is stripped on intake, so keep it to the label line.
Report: 9800,rpm
